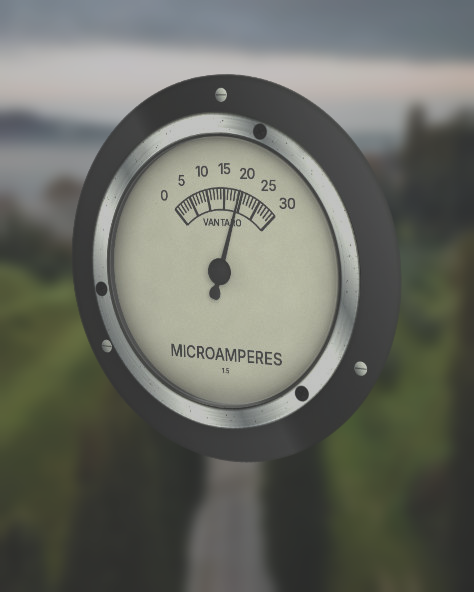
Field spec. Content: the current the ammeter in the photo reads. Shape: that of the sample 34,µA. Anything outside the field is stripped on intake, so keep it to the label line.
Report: 20,µA
